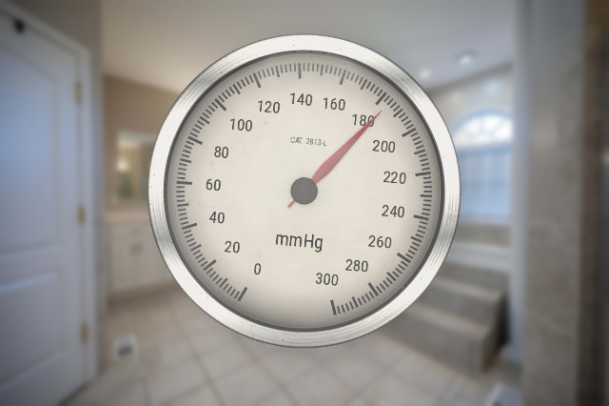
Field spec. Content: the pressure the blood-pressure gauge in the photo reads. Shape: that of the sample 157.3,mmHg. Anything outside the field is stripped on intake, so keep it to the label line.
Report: 184,mmHg
